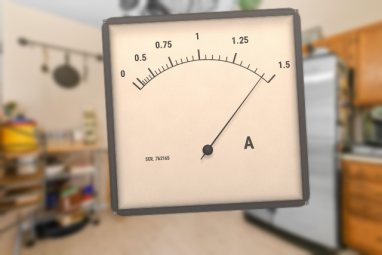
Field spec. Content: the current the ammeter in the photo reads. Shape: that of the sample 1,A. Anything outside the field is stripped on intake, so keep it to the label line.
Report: 1.45,A
